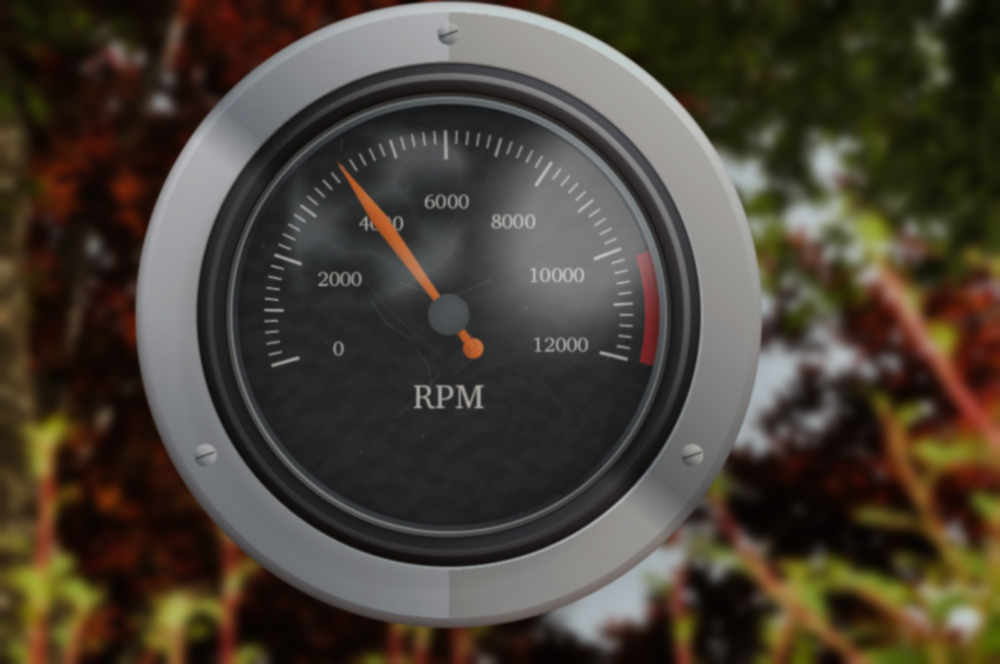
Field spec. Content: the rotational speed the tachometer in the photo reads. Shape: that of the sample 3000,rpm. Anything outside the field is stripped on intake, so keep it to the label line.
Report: 4000,rpm
